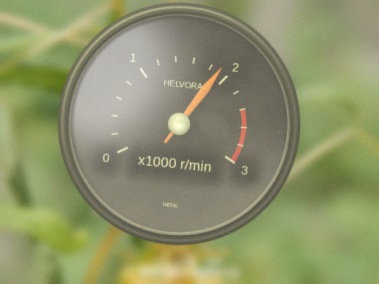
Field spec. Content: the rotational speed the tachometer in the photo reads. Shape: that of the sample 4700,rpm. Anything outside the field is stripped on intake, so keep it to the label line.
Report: 1900,rpm
